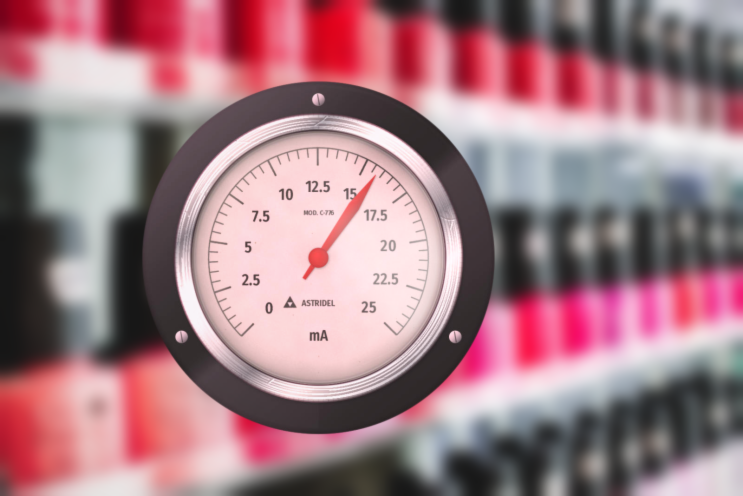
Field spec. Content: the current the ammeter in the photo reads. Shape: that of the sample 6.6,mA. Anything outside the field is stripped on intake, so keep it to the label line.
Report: 15.75,mA
